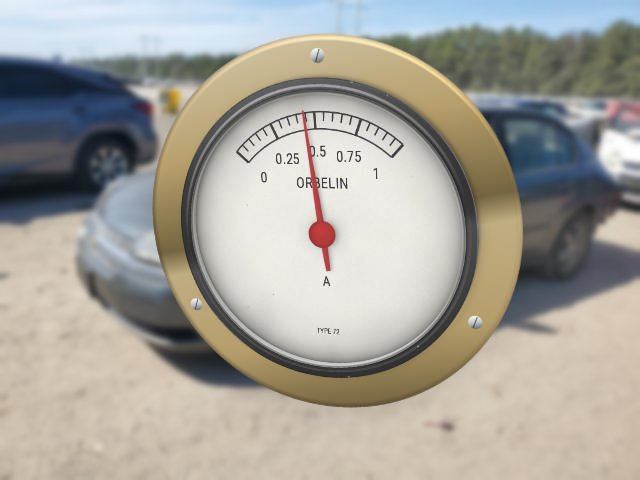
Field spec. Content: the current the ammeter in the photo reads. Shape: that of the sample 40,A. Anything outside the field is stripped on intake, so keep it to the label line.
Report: 0.45,A
